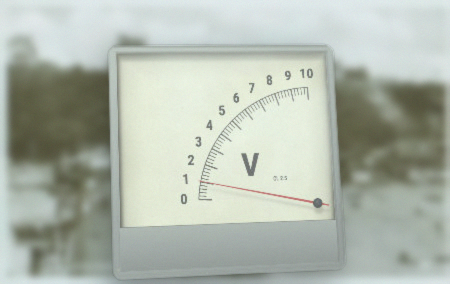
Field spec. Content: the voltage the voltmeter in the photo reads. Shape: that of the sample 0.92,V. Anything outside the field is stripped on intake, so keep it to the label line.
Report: 1,V
